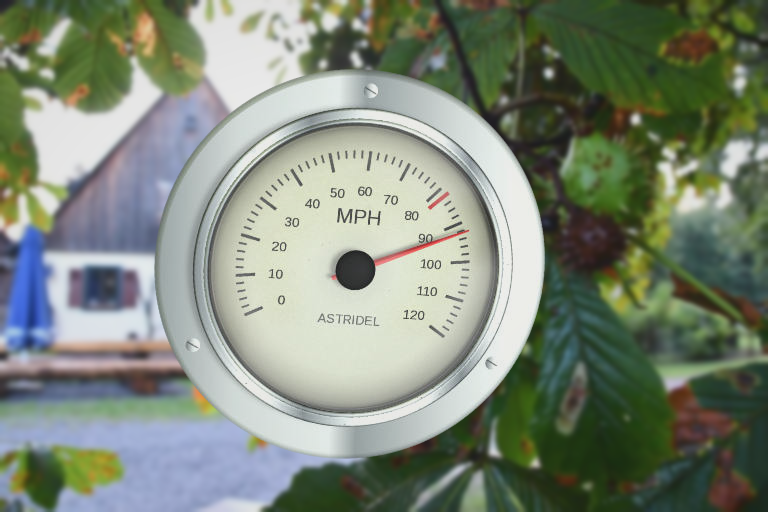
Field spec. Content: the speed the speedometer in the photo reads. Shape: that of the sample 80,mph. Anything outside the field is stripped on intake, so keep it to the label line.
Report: 92,mph
